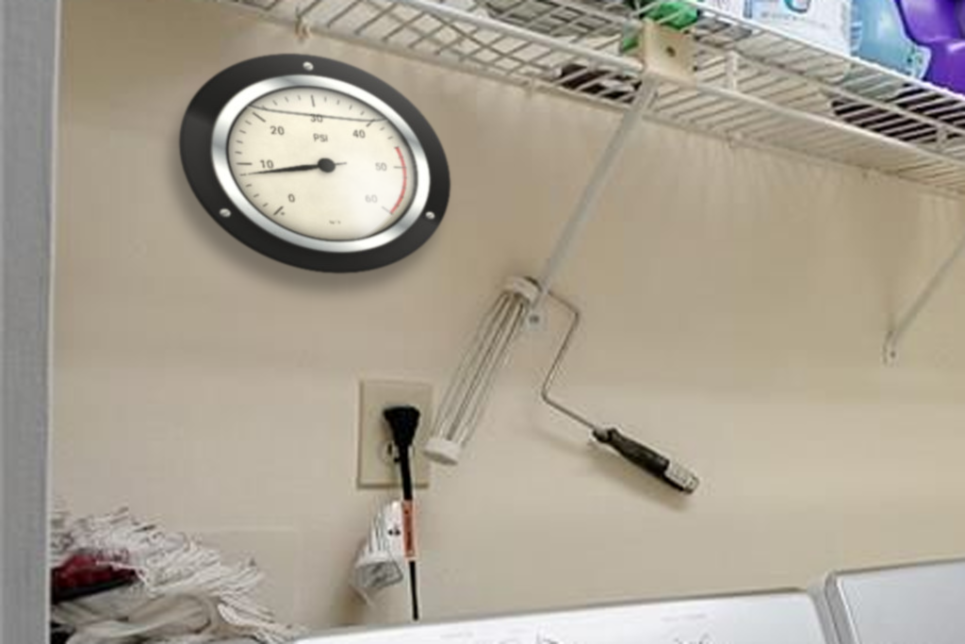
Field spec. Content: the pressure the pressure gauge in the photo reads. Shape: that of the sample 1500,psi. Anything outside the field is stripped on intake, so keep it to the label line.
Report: 8,psi
